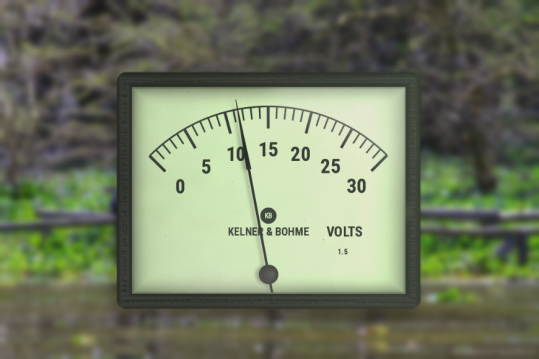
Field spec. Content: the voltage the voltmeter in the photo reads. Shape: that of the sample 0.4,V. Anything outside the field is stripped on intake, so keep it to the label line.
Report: 11.5,V
